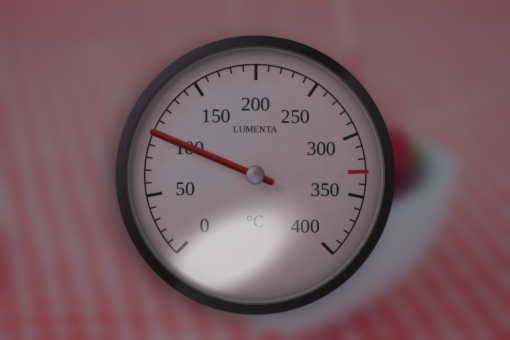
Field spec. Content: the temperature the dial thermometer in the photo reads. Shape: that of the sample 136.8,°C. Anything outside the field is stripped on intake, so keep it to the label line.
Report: 100,°C
